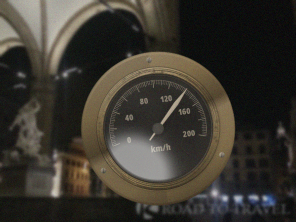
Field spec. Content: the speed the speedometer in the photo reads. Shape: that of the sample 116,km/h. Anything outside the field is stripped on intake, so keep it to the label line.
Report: 140,km/h
